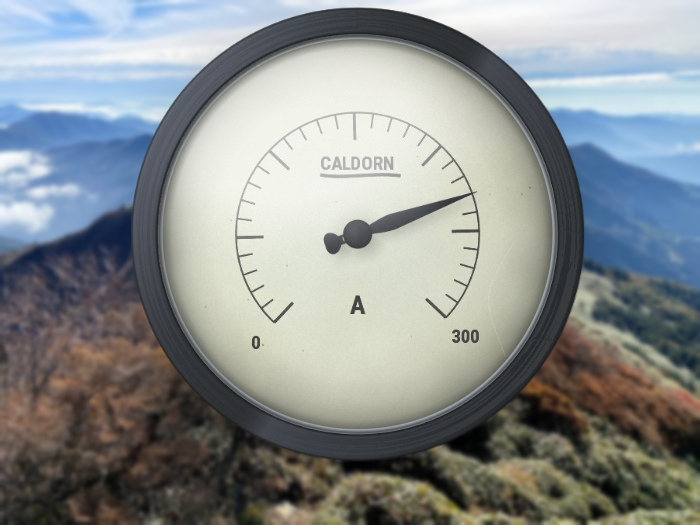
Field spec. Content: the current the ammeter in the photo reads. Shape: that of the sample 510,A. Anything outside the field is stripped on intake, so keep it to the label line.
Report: 230,A
